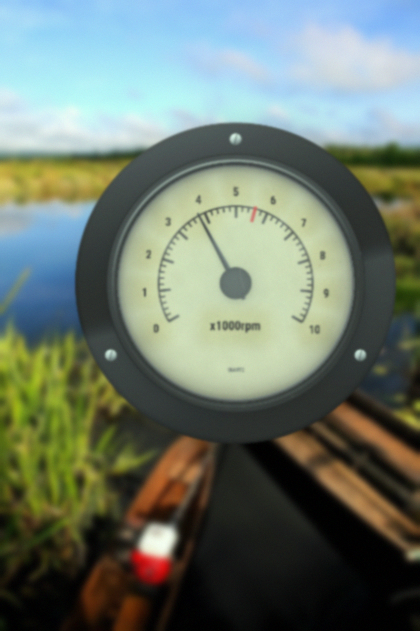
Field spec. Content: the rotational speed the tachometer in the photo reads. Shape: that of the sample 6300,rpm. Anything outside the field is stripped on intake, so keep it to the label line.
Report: 3800,rpm
